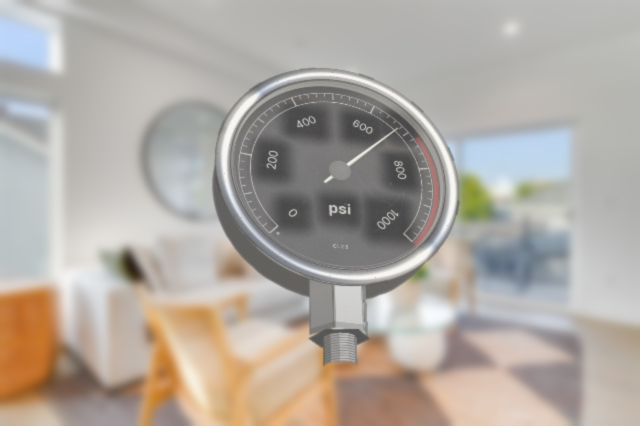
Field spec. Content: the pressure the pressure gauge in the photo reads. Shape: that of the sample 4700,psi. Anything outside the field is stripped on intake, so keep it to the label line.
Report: 680,psi
